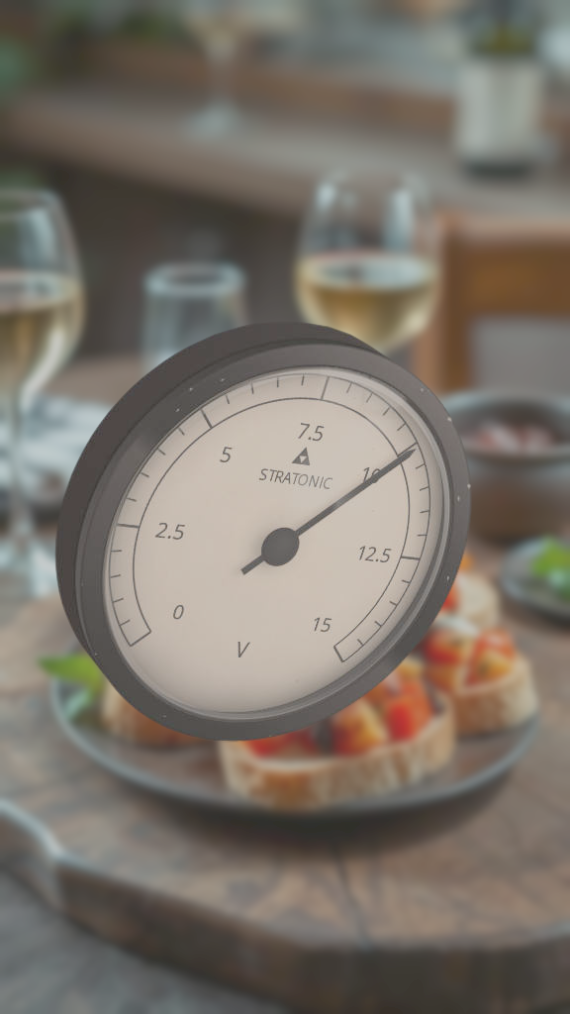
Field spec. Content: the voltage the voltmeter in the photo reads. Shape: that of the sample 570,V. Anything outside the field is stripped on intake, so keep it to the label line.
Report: 10,V
